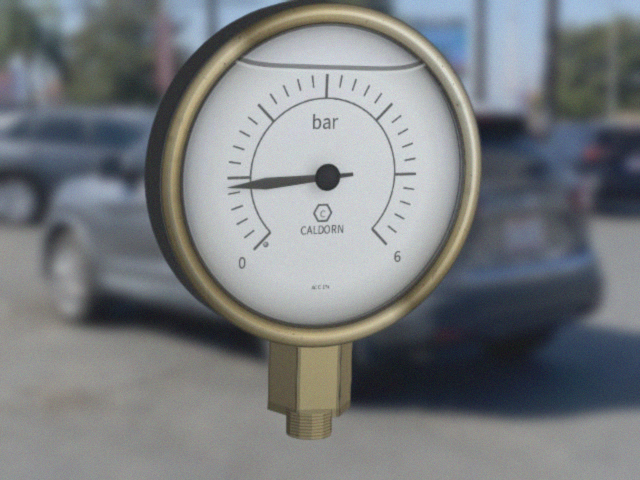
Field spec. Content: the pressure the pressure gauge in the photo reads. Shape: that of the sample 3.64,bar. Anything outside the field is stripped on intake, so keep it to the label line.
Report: 0.9,bar
